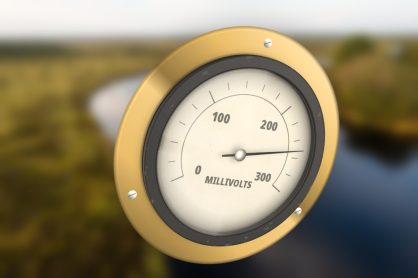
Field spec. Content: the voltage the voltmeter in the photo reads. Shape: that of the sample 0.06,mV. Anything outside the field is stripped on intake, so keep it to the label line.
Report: 250,mV
